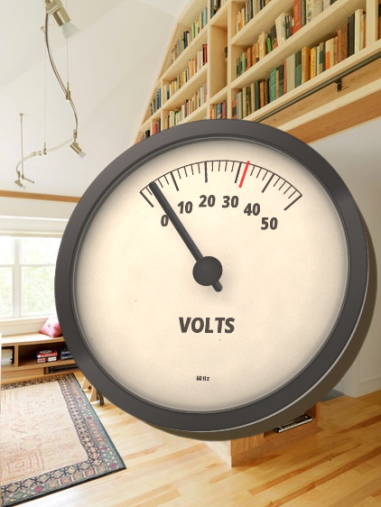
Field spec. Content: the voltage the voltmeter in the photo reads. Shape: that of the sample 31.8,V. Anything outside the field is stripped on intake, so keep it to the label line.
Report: 4,V
